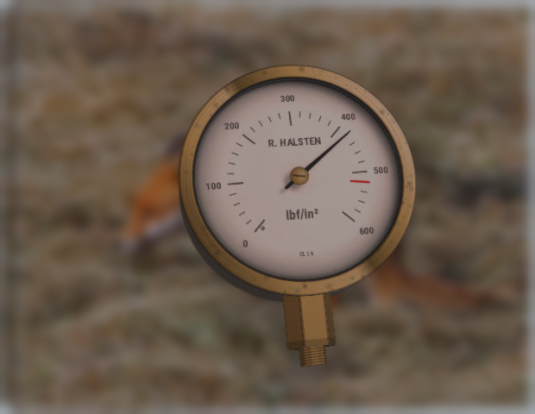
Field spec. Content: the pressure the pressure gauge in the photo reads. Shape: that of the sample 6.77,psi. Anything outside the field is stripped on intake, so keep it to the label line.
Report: 420,psi
